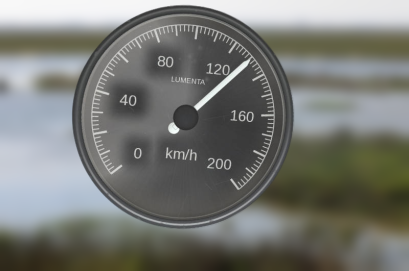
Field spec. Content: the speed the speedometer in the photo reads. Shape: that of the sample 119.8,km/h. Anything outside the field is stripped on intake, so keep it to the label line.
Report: 130,km/h
